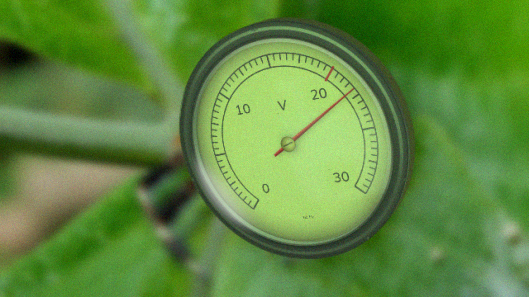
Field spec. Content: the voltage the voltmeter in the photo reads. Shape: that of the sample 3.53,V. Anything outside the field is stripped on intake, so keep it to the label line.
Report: 22,V
